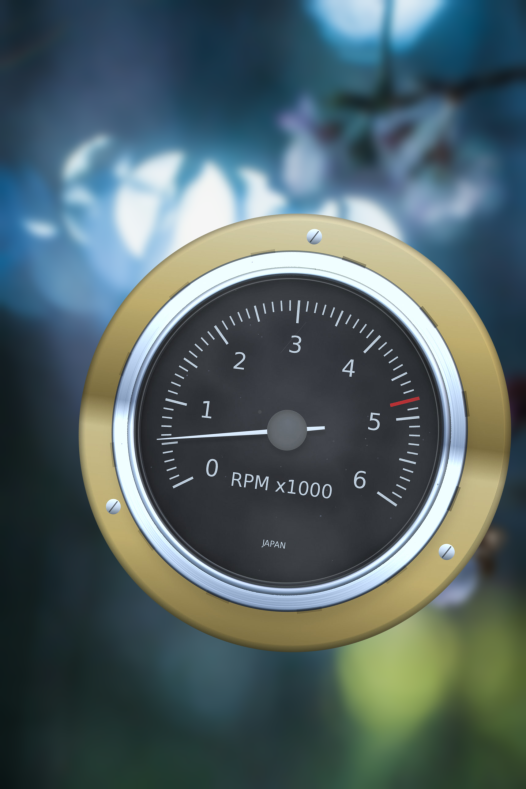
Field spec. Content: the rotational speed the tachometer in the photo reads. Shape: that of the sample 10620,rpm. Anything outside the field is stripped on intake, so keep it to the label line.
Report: 550,rpm
